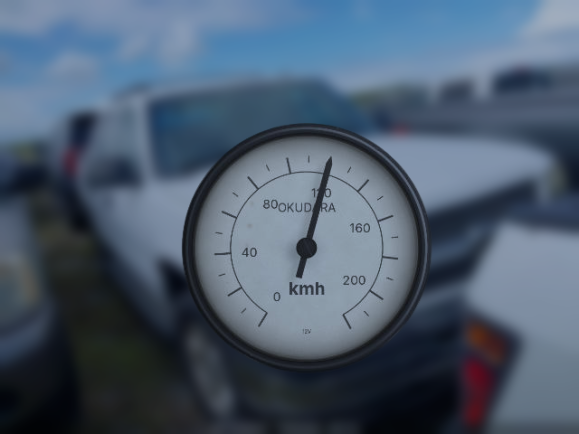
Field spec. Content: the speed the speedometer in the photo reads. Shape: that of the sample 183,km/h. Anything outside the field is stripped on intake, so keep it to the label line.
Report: 120,km/h
